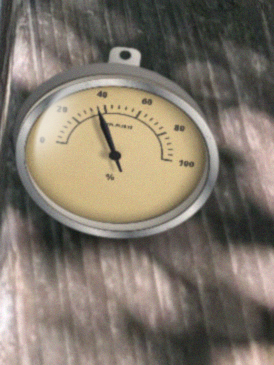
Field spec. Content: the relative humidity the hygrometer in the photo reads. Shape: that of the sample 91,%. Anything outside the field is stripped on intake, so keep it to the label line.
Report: 36,%
